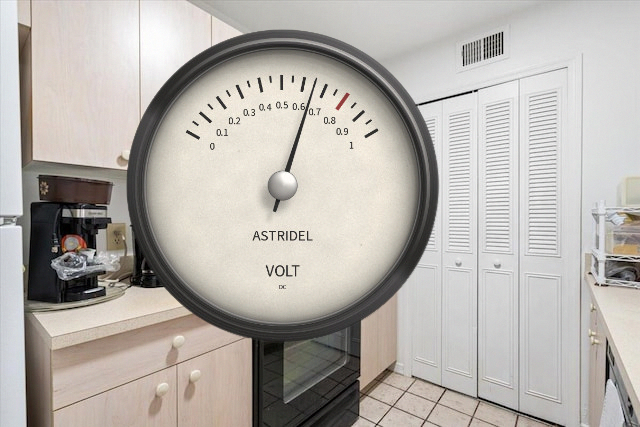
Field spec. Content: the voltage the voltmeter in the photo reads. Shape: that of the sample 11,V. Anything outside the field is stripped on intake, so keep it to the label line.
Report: 0.65,V
